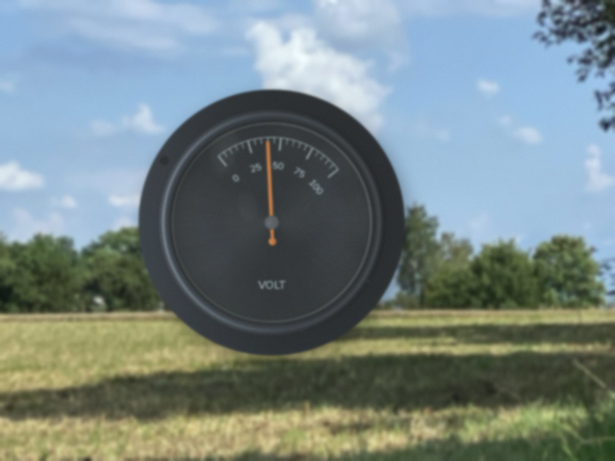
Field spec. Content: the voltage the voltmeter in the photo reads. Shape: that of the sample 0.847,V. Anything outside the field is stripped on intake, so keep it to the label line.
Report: 40,V
